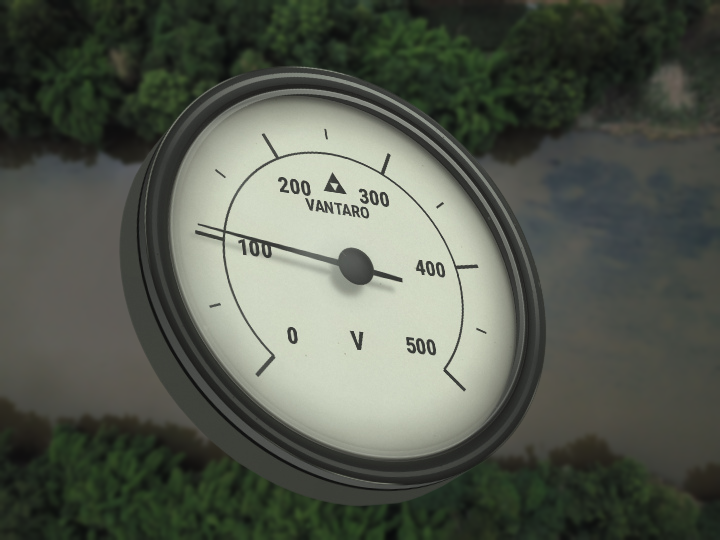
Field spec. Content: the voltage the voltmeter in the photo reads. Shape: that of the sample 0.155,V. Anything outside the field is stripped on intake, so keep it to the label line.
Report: 100,V
